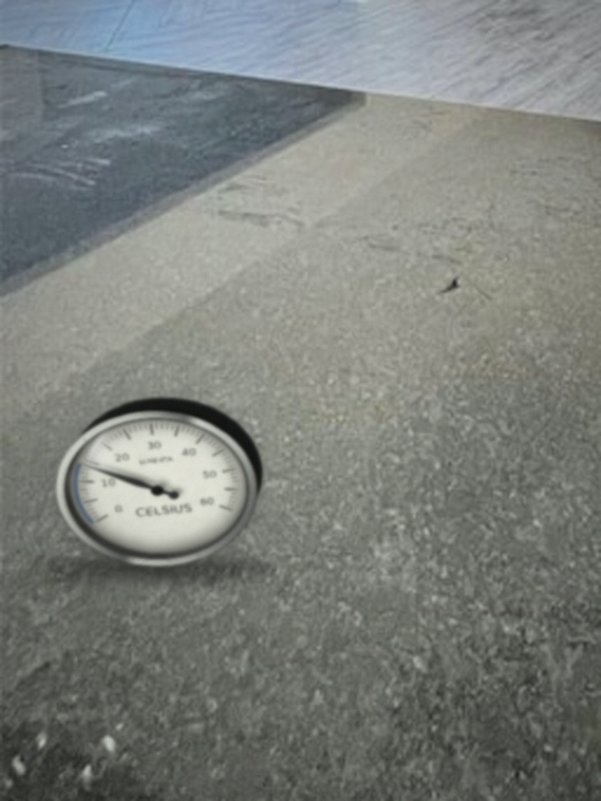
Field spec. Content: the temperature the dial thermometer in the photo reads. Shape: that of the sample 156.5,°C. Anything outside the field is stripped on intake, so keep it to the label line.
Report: 15,°C
